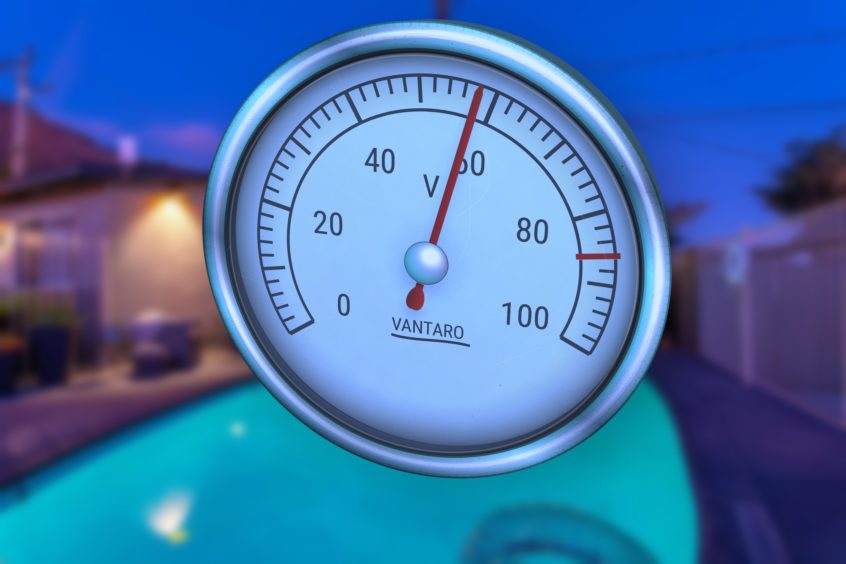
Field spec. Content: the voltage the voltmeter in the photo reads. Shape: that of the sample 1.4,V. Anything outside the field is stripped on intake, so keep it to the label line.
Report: 58,V
